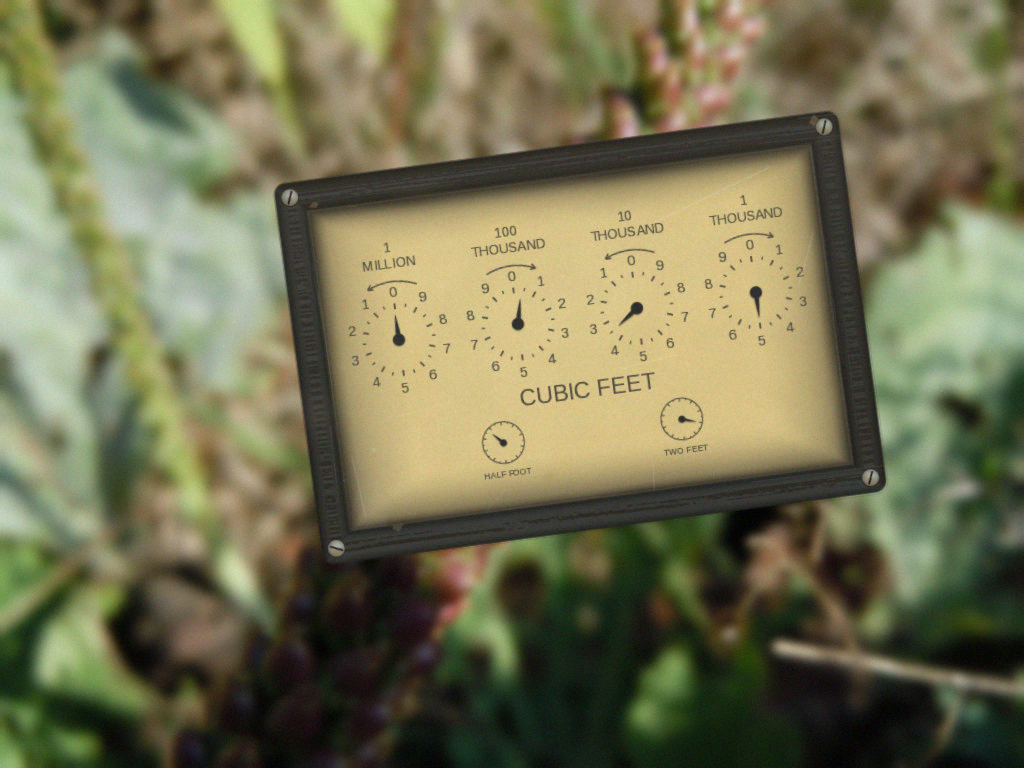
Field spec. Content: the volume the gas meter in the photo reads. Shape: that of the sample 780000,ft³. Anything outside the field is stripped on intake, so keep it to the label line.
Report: 3500,ft³
